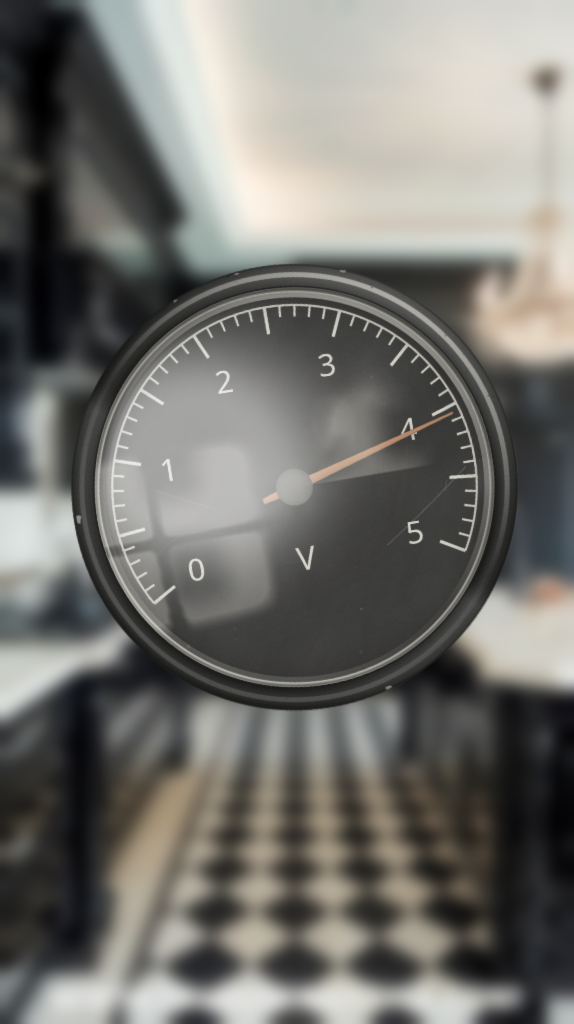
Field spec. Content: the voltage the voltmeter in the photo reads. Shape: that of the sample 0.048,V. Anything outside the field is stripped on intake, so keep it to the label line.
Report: 4.05,V
